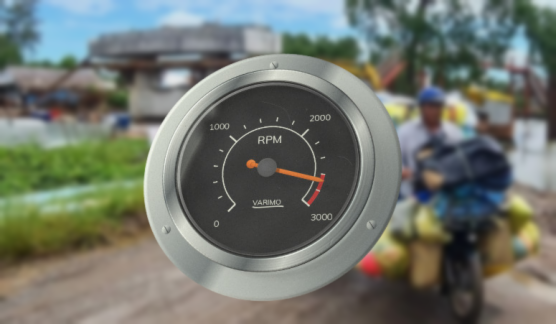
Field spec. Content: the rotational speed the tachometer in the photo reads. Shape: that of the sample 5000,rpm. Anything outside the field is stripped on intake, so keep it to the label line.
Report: 2700,rpm
